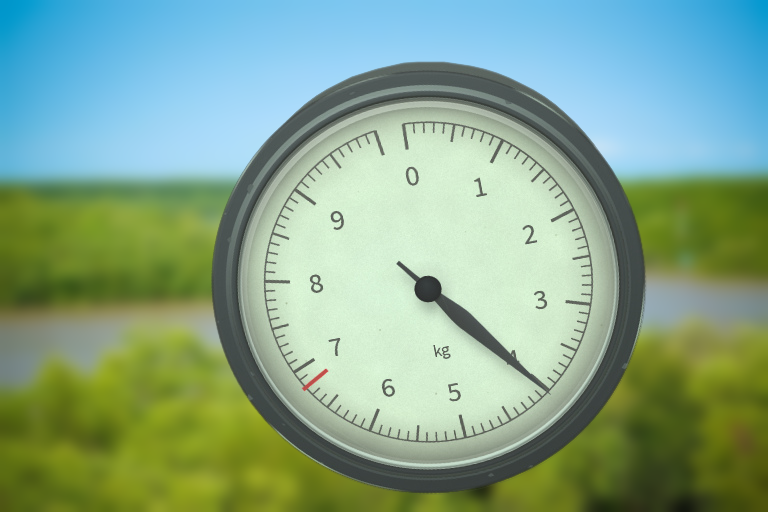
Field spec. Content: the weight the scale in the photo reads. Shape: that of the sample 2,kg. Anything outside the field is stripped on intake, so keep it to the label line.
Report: 4,kg
